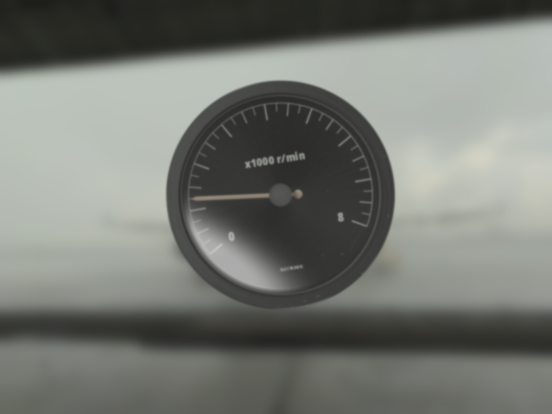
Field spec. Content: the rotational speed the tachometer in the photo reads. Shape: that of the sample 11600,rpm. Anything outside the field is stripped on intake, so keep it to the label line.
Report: 1250,rpm
